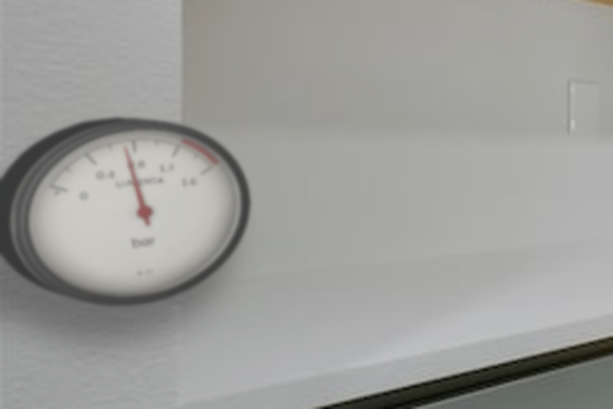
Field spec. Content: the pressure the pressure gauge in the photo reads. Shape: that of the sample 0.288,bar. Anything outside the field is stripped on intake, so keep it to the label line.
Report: 0.7,bar
